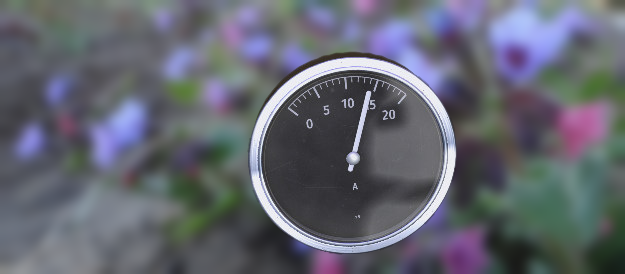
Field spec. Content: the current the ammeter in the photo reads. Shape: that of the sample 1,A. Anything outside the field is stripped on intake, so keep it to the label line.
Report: 14,A
